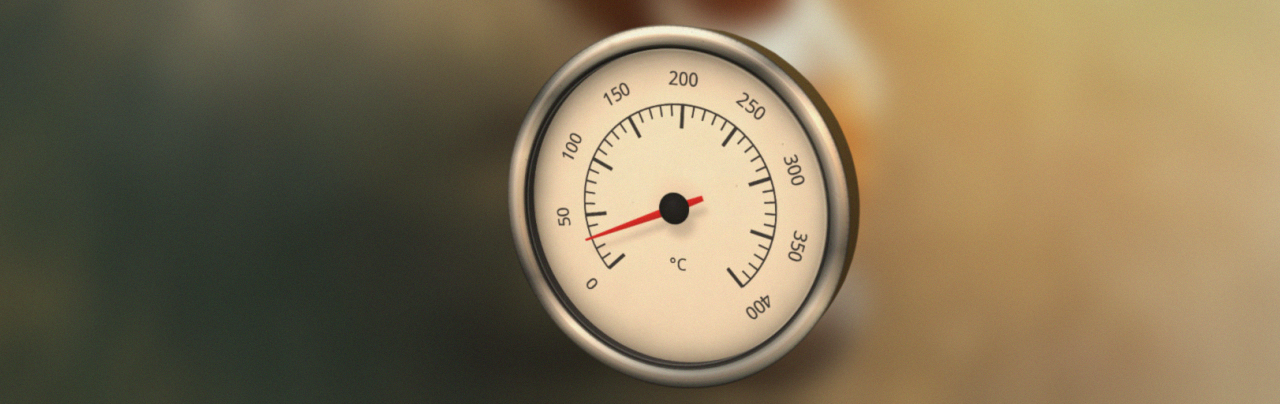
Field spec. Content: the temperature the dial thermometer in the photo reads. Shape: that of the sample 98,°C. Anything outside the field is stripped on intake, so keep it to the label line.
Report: 30,°C
